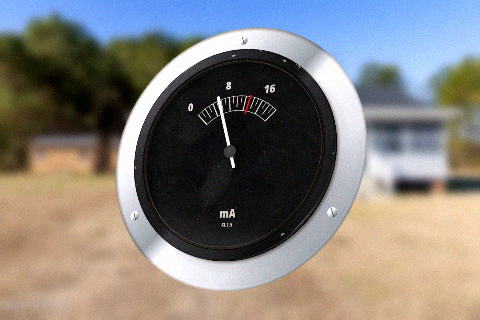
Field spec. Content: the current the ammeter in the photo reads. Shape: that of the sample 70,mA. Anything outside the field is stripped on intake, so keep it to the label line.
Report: 6,mA
